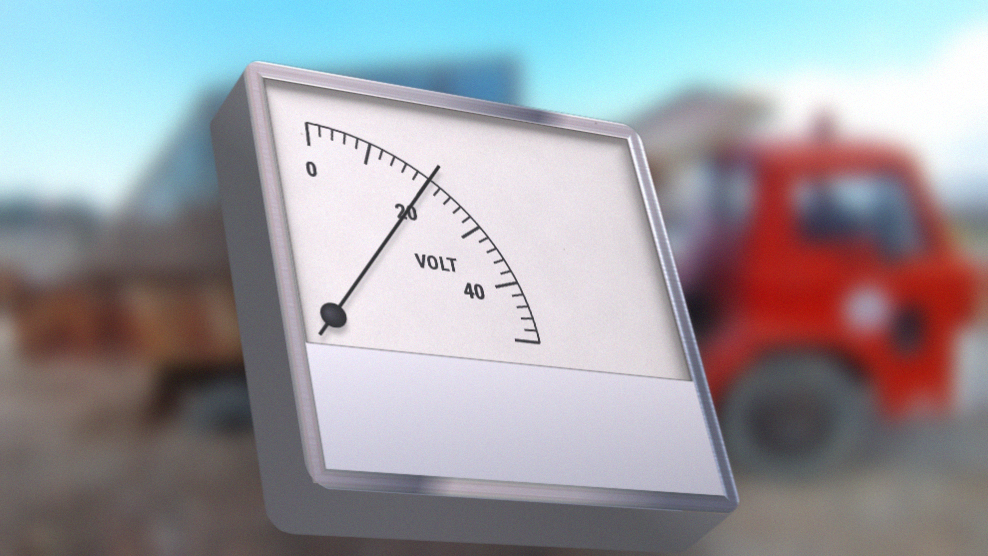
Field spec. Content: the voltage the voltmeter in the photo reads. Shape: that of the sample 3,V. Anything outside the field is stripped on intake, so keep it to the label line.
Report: 20,V
